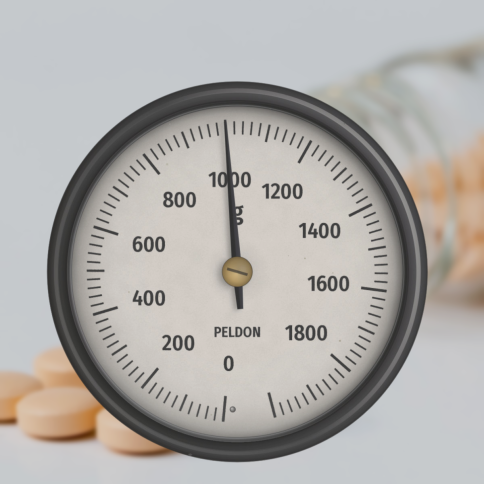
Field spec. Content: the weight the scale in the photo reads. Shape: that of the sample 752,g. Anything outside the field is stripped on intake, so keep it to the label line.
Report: 1000,g
